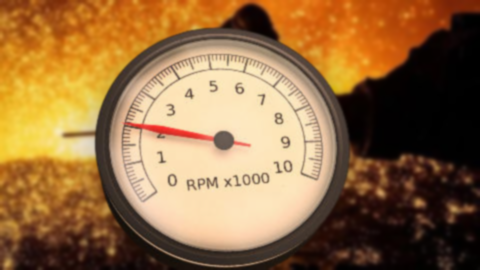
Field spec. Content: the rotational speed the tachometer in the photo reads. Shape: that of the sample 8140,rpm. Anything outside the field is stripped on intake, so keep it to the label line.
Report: 2000,rpm
